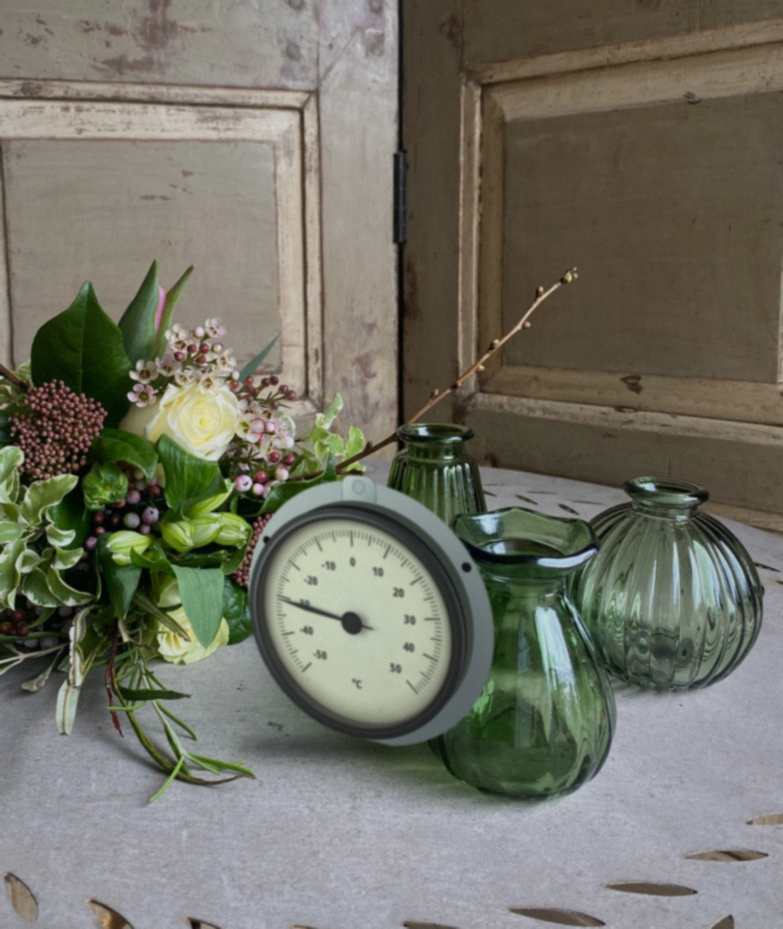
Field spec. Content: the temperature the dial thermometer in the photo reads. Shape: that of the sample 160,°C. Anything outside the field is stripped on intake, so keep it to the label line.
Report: -30,°C
